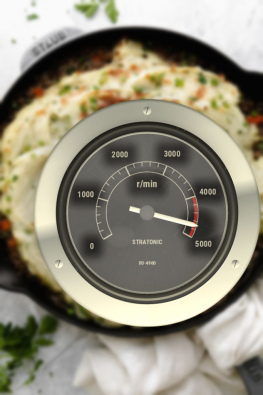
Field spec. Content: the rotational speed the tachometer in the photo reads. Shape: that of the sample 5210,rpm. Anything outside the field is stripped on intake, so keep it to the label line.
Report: 4700,rpm
